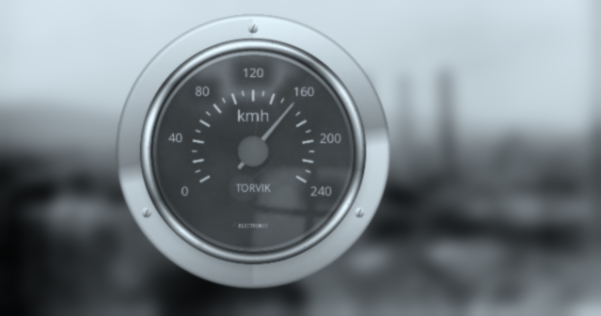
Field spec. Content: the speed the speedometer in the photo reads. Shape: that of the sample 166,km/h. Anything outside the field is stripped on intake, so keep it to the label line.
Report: 160,km/h
